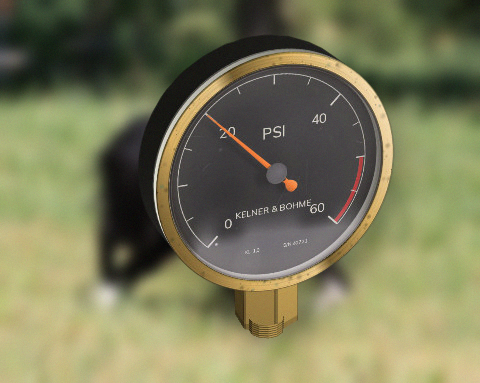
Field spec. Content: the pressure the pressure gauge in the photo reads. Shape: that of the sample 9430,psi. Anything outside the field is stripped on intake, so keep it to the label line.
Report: 20,psi
